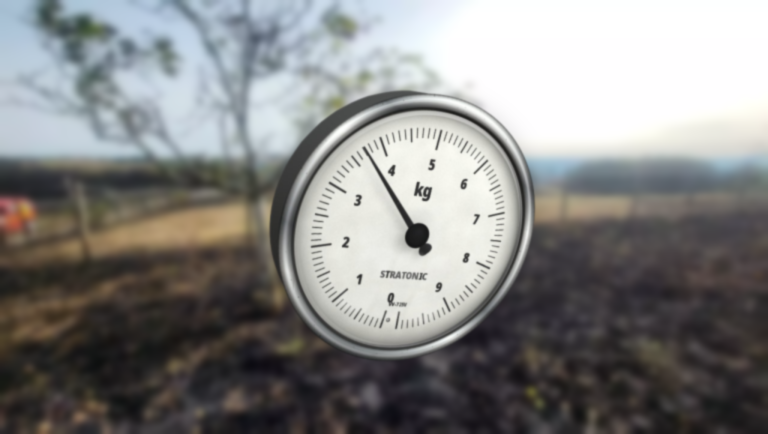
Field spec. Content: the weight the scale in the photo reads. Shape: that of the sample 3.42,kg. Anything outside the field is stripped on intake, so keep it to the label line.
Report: 3.7,kg
